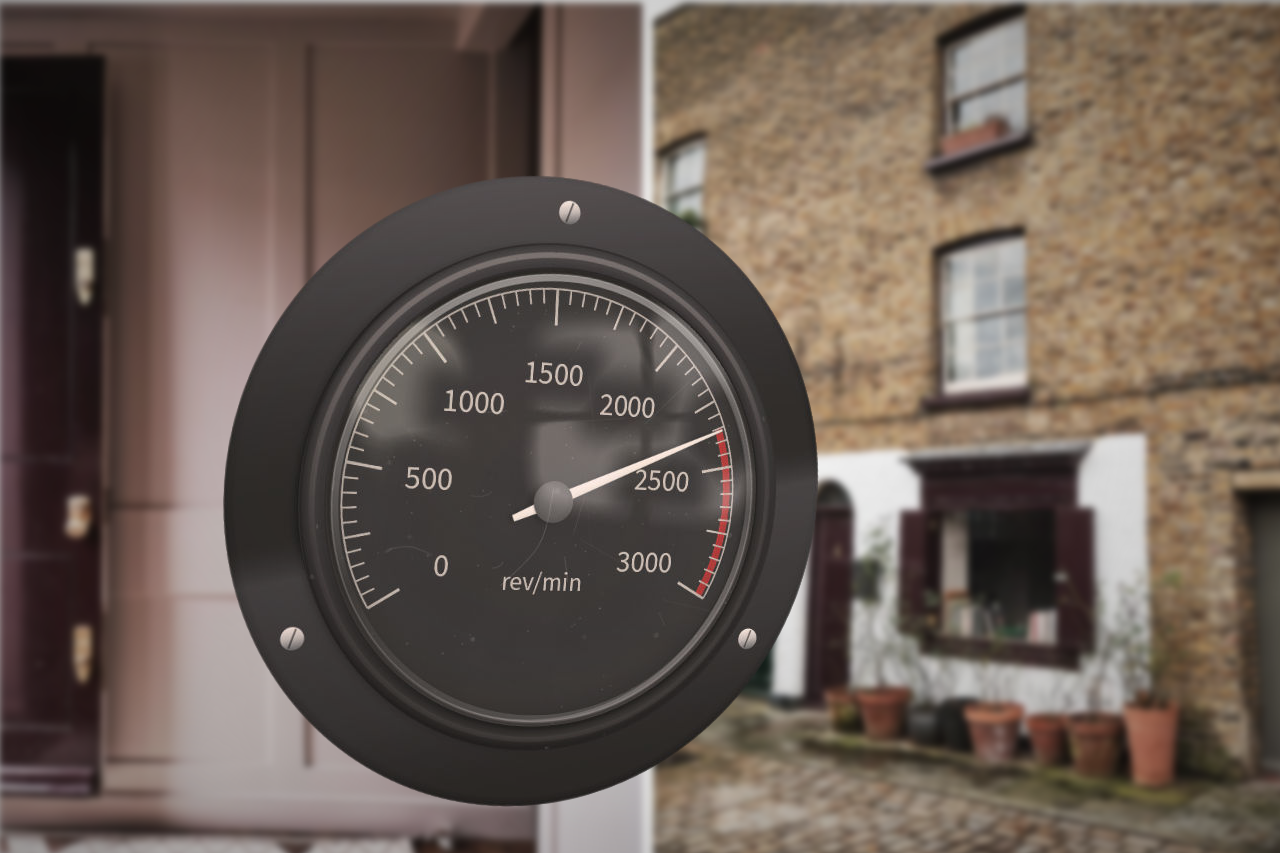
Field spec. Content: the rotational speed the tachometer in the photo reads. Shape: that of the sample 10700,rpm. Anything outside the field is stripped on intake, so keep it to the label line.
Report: 2350,rpm
